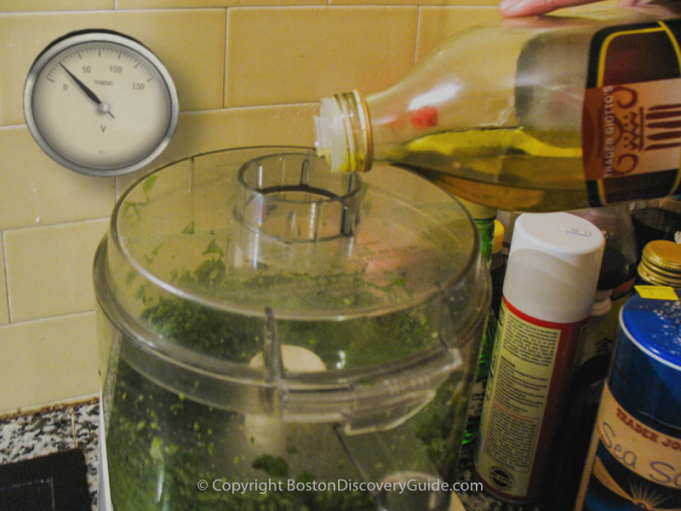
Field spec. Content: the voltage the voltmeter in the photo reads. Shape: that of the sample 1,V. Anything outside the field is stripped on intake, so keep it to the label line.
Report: 25,V
